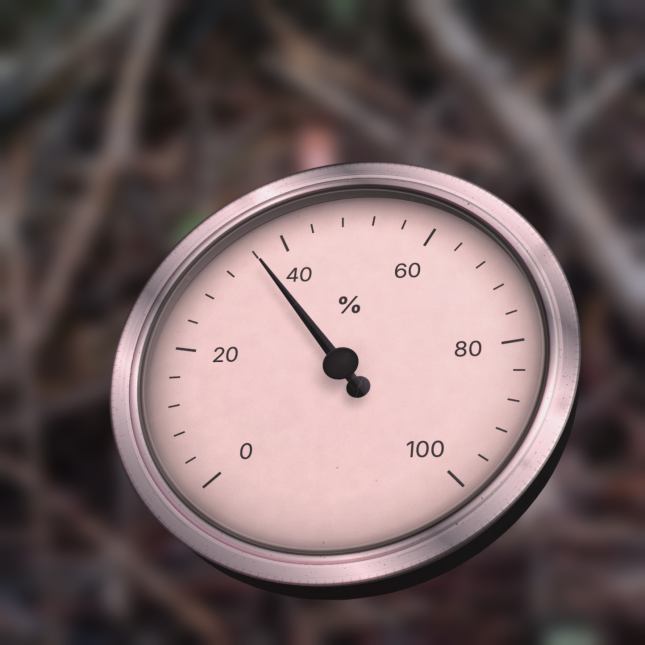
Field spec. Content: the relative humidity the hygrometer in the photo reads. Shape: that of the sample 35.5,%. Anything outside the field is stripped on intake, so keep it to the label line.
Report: 36,%
